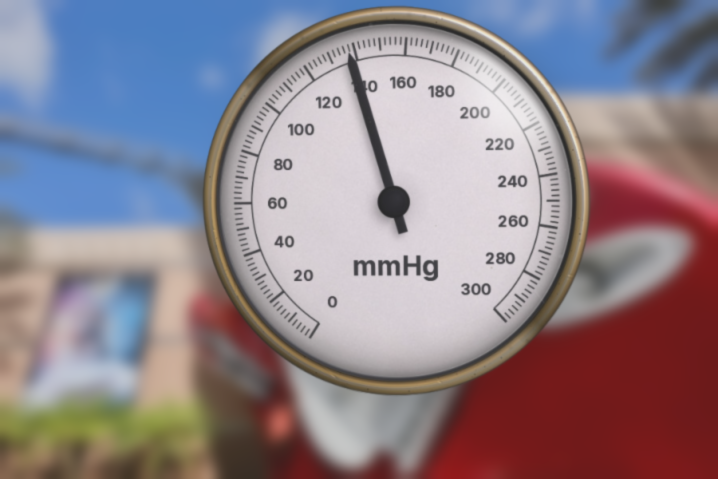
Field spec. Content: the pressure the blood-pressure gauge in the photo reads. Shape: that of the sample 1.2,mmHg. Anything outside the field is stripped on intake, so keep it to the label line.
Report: 138,mmHg
